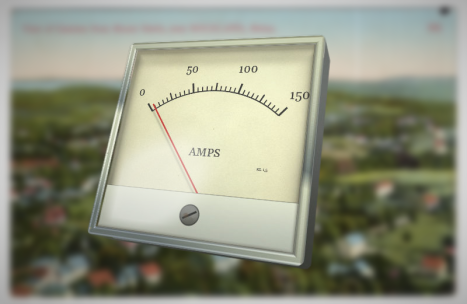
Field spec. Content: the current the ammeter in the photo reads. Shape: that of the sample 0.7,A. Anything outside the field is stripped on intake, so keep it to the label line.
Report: 5,A
